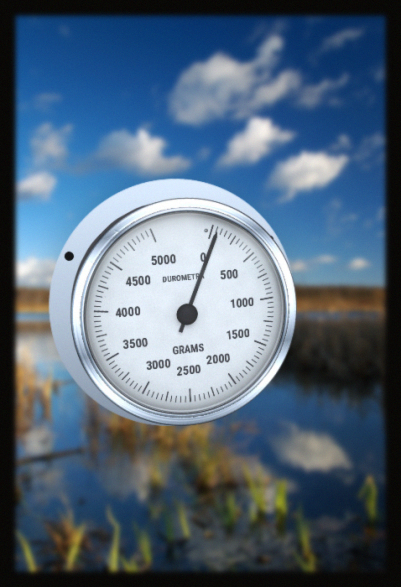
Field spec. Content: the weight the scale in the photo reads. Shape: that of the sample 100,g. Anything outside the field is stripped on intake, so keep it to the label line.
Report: 50,g
